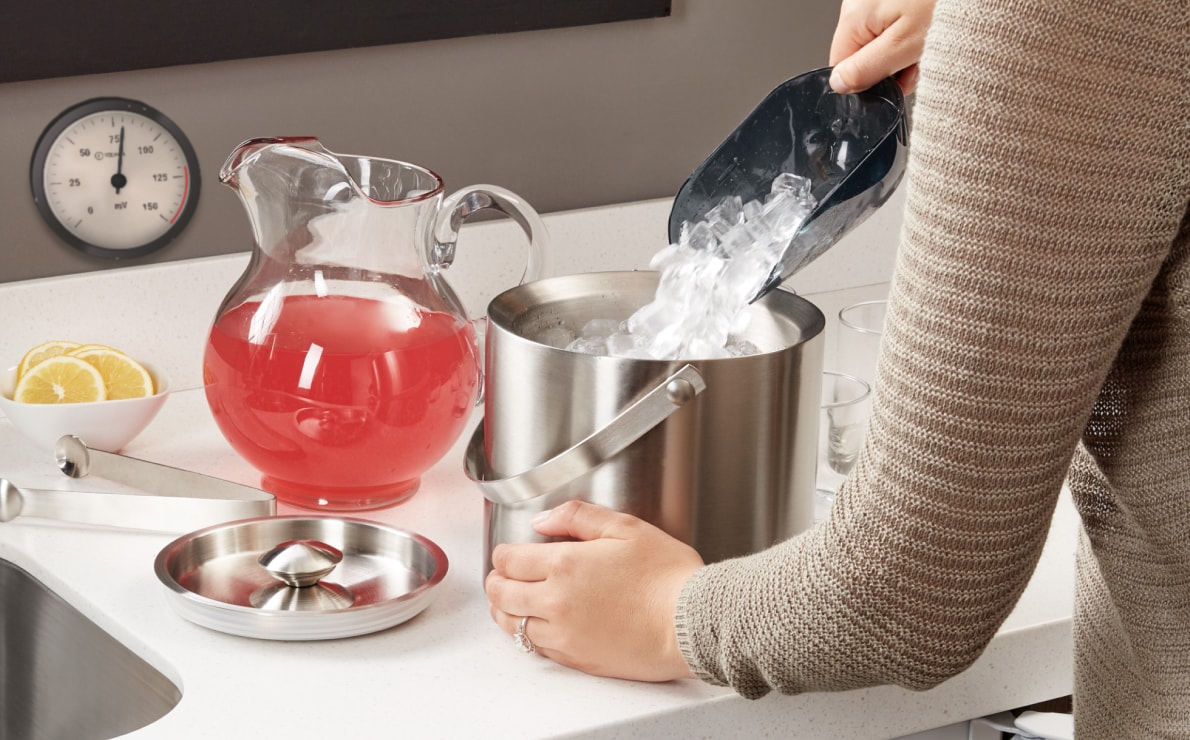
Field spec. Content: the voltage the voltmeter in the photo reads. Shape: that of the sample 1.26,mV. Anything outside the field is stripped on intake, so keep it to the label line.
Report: 80,mV
